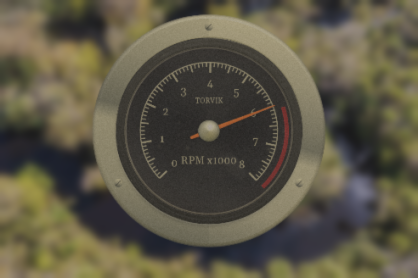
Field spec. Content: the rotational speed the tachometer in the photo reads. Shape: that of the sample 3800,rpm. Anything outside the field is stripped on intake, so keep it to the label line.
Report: 6000,rpm
